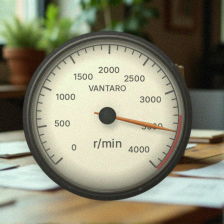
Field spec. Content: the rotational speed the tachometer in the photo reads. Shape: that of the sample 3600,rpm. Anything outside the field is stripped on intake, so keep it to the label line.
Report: 3500,rpm
